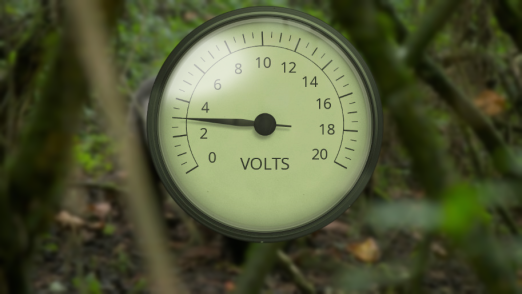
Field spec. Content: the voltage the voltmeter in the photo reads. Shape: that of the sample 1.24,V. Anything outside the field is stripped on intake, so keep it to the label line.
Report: 3,V
